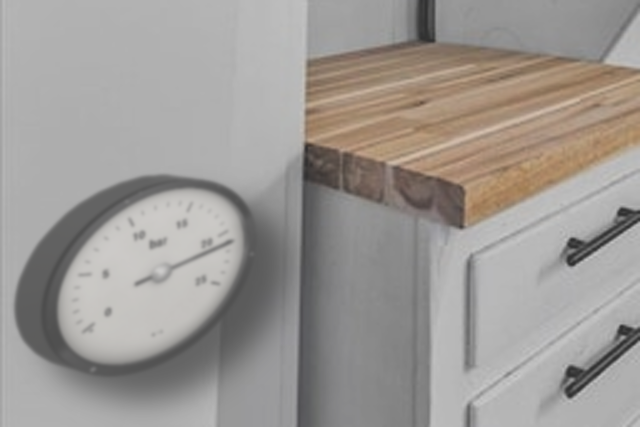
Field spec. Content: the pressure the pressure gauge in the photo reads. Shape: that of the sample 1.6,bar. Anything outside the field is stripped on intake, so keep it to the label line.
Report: 21,bar
